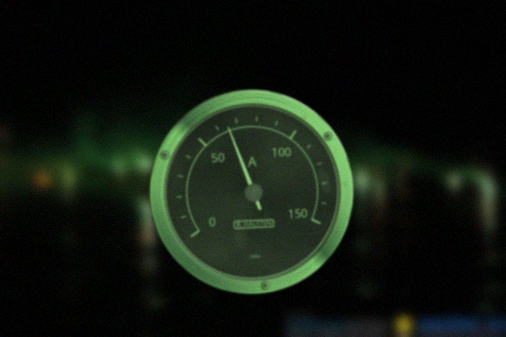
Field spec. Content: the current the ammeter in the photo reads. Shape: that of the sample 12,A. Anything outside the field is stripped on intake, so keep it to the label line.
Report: 65,A
